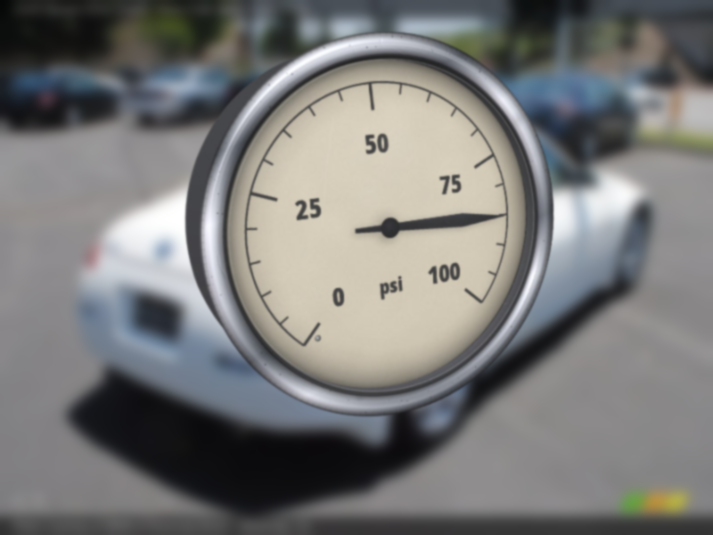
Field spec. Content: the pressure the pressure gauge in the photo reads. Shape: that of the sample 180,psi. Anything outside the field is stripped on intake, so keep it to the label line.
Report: 85,psi
